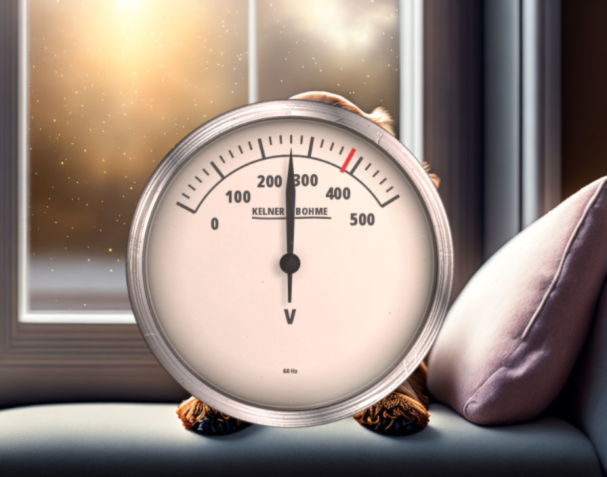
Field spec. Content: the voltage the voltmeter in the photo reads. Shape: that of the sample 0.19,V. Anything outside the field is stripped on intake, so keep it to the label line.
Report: 260,V
